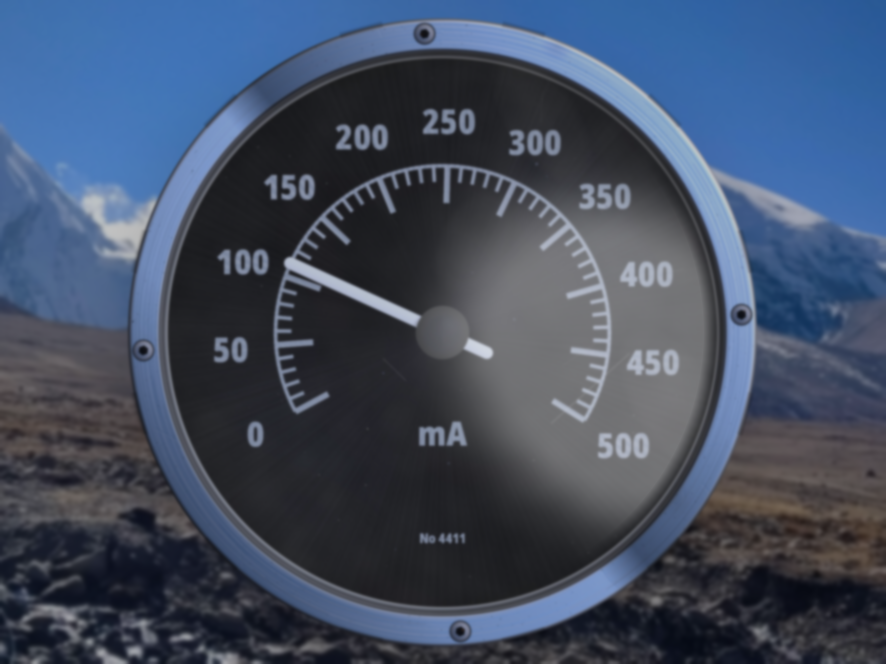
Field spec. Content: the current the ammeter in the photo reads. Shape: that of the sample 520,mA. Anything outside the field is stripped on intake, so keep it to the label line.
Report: 110,mA
